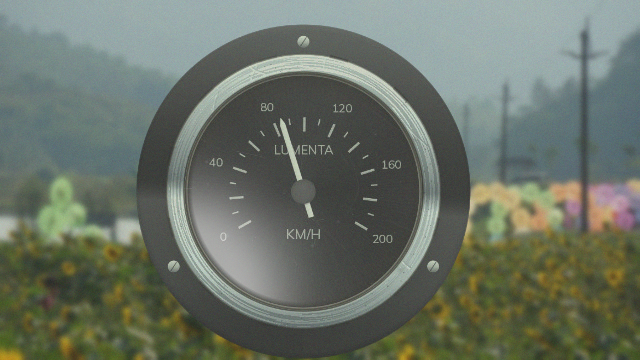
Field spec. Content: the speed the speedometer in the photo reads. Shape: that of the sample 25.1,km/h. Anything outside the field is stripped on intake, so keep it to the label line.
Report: 85,km/h
